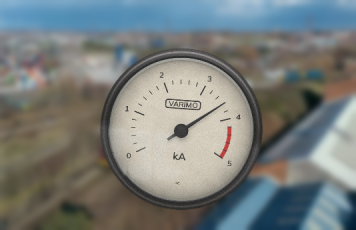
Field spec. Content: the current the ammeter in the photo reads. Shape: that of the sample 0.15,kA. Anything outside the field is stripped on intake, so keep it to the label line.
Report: 3.6,kA
